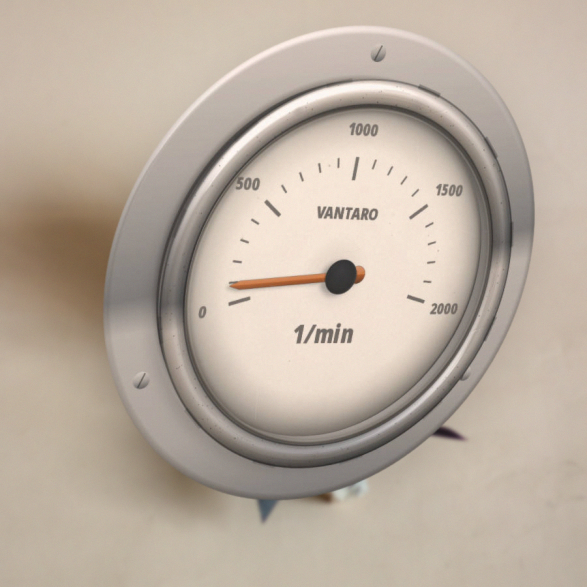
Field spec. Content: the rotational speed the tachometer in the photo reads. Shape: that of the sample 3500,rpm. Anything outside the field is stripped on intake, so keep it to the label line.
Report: 100,rpm
